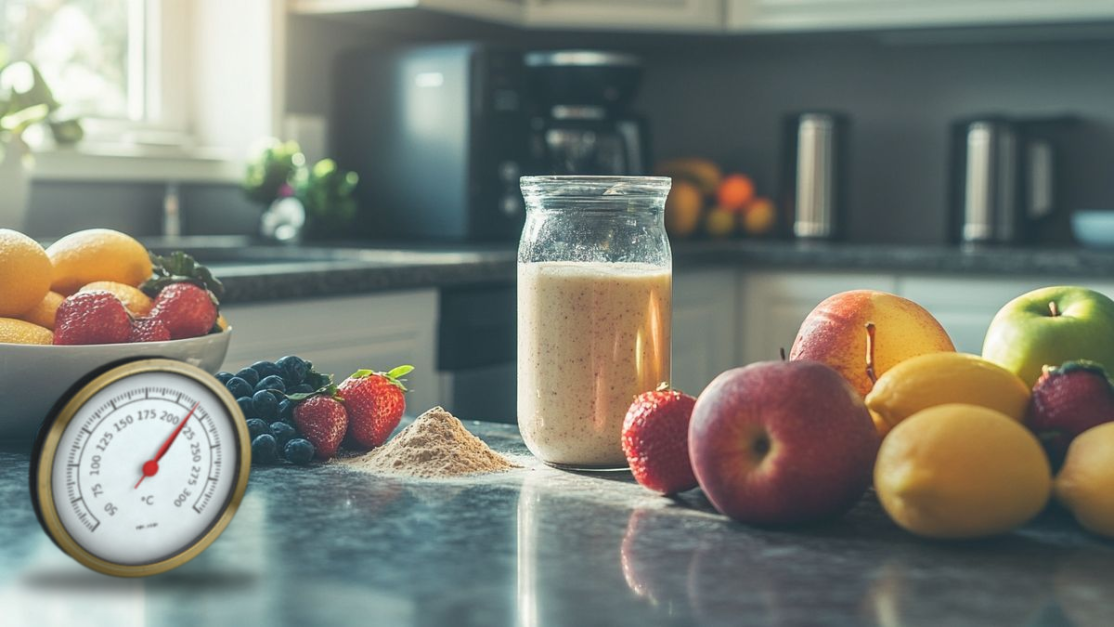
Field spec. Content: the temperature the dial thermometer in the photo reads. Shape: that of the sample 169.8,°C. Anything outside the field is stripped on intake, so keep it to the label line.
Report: 212.5,°C
